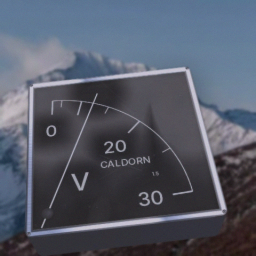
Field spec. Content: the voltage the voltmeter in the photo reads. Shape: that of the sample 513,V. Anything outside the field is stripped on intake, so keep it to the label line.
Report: 12.5,V
